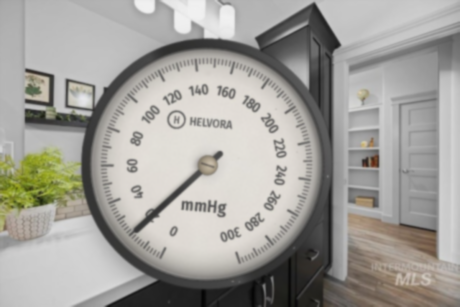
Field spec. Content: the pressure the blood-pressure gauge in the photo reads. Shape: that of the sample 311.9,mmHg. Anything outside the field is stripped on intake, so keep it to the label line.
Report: 20,mmHg
